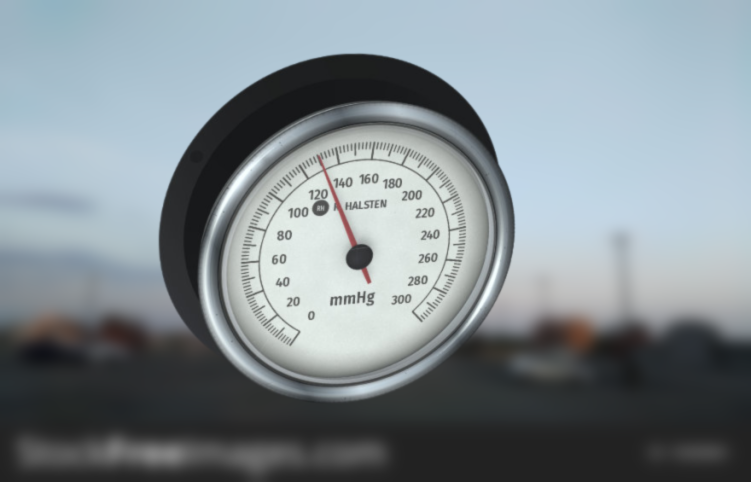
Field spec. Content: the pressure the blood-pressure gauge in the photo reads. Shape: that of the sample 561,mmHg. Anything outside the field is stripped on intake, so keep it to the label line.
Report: 130,mmHg
